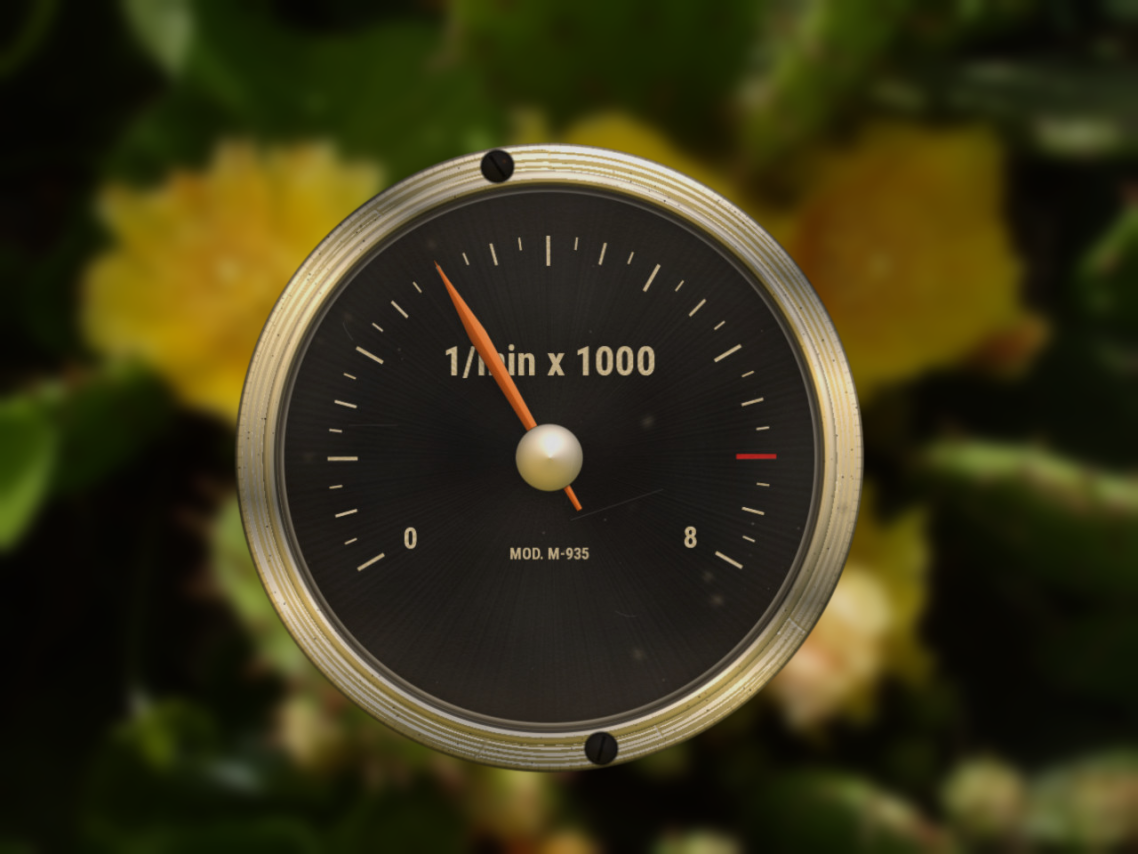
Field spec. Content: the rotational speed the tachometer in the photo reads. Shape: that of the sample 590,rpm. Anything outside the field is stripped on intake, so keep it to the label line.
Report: 3000,rpm
